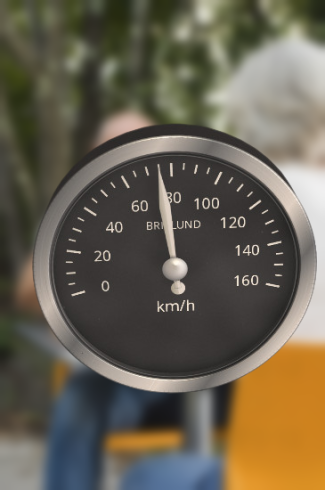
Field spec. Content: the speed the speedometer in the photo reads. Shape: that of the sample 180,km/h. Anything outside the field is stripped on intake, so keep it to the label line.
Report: 75,km/h
